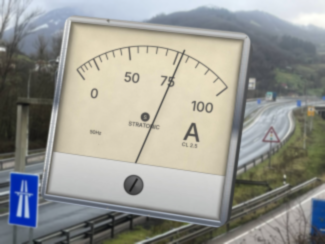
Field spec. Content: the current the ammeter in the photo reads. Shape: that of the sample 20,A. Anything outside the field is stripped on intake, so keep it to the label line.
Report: 77.5,A
